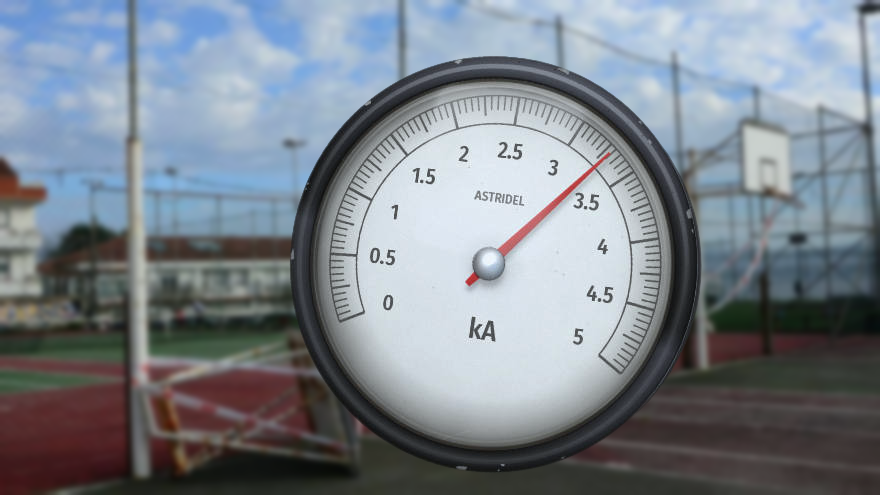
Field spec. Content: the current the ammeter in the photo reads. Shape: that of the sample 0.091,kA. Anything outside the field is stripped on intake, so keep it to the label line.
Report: 3.3,kA
